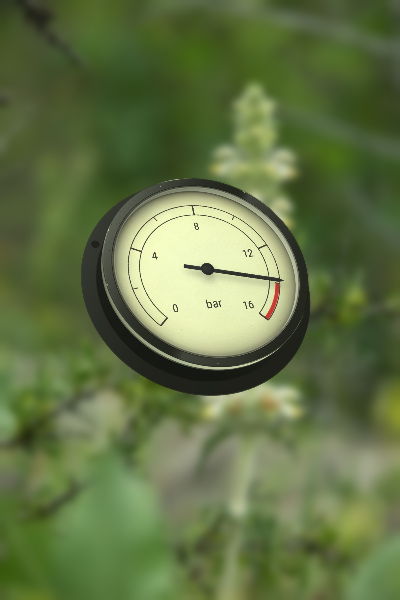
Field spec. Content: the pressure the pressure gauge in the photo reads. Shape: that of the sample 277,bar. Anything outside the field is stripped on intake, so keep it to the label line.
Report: 14,bar
